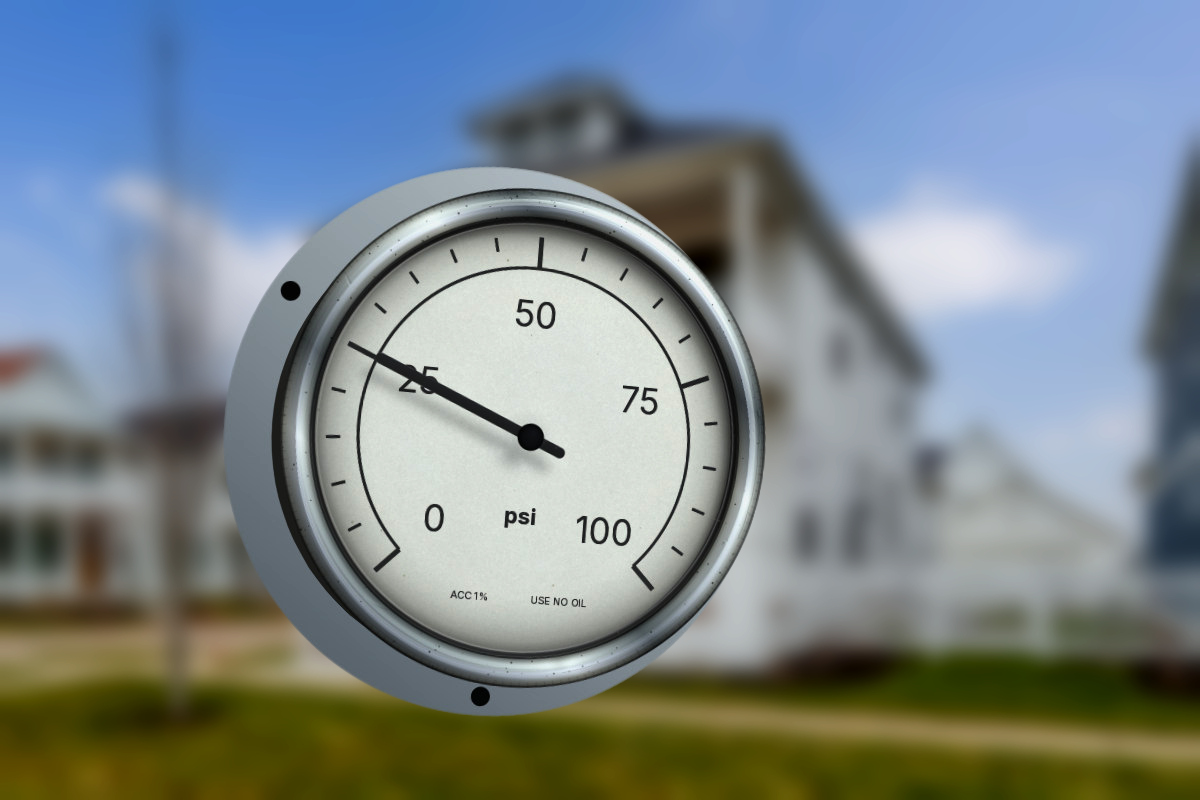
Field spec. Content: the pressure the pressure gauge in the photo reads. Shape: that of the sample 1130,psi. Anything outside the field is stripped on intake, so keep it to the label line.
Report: 25,psi
